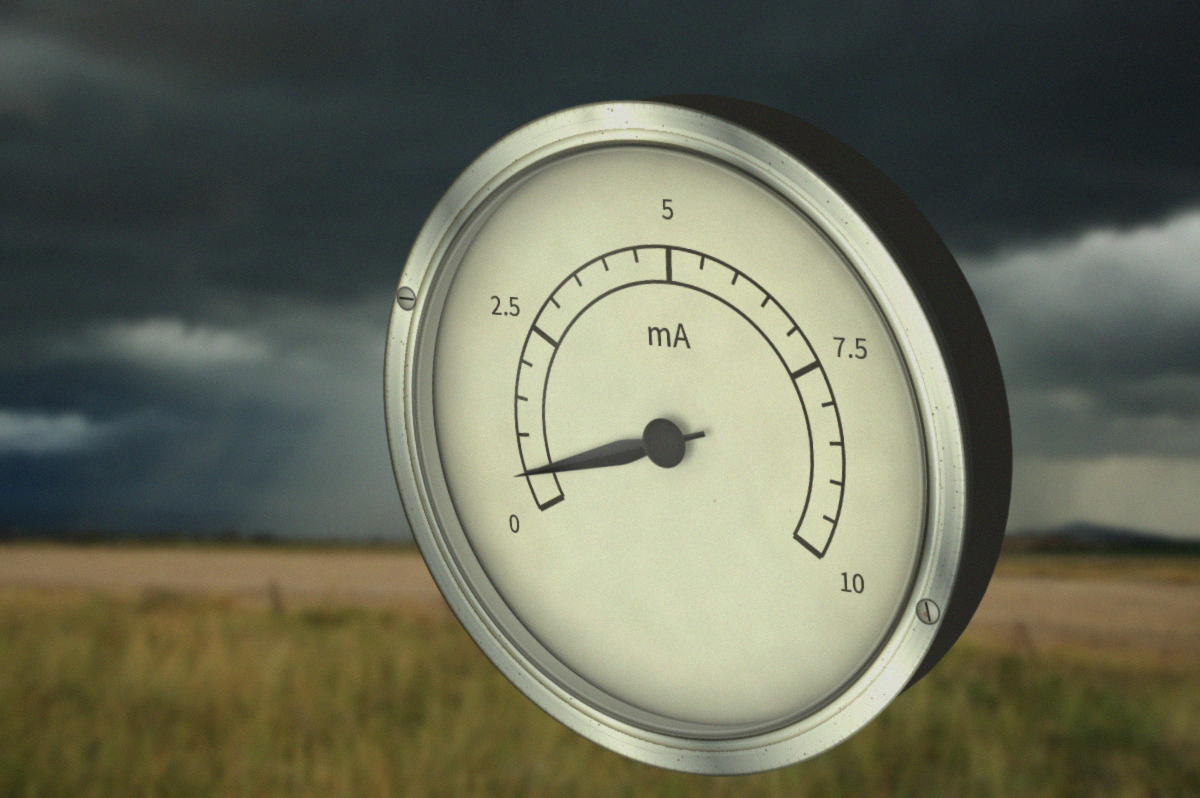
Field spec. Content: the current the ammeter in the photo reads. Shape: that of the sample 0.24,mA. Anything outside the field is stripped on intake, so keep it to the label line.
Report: 0.5,mA
